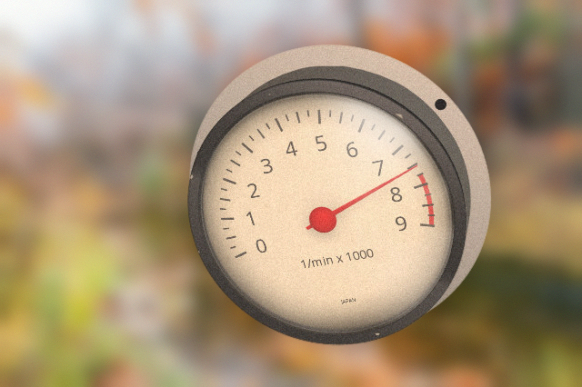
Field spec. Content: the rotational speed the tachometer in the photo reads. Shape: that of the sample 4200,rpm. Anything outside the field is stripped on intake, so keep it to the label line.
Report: 7500,rpm
